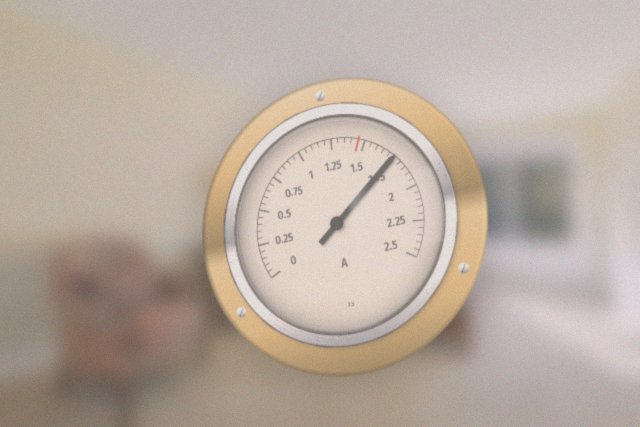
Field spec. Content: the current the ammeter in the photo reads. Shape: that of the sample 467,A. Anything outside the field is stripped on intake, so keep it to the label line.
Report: 1.75,A
